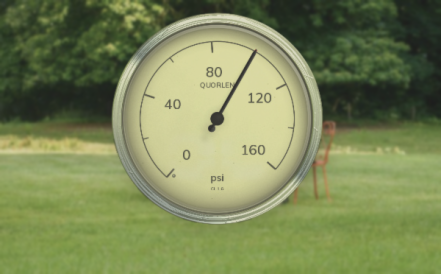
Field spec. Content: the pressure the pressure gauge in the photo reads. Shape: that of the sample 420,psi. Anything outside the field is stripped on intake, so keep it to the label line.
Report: 100,psi
